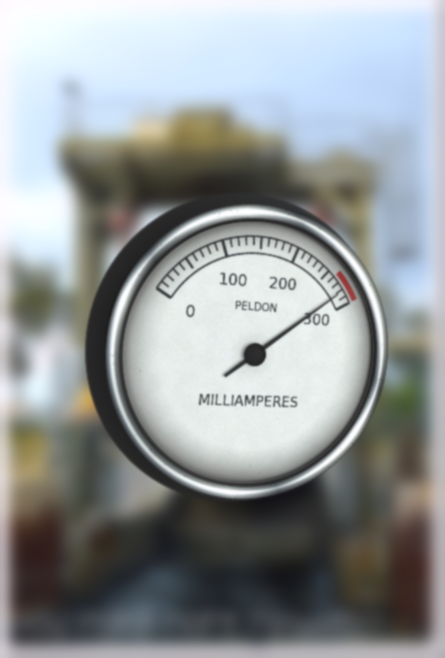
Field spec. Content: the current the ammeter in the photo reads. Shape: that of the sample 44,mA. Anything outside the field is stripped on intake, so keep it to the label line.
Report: 280,mA
